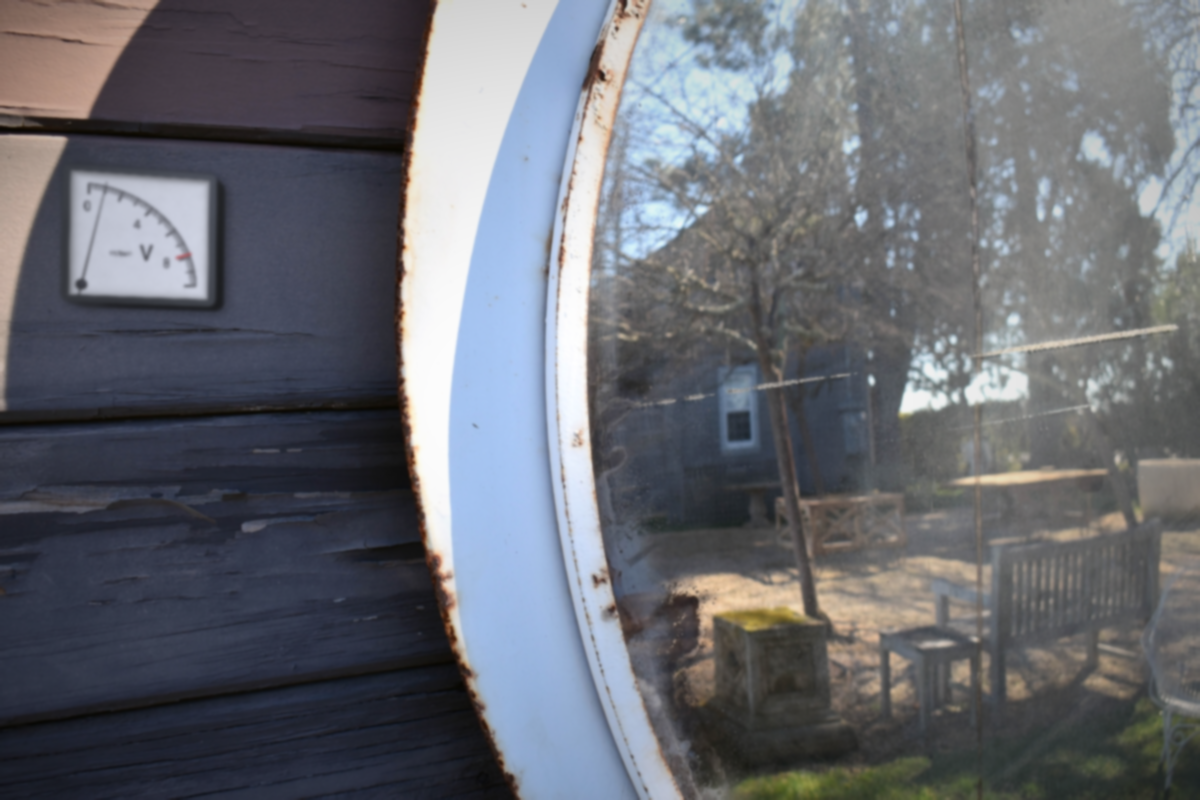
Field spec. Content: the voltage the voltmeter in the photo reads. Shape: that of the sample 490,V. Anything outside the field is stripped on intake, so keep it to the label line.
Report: 1,V
